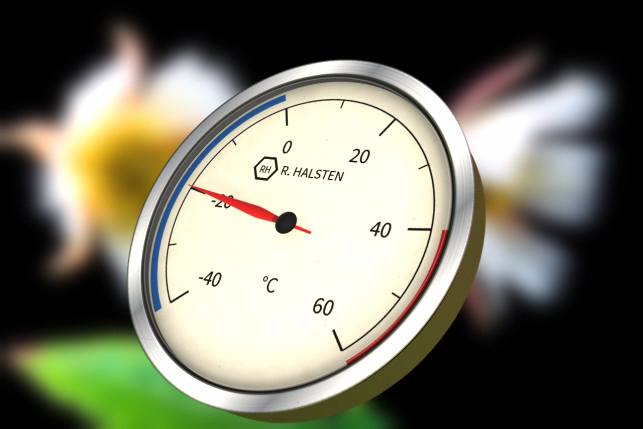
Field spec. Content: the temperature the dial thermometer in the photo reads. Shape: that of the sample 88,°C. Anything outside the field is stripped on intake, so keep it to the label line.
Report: -20,°C
